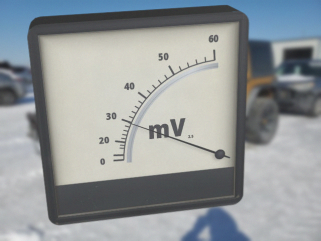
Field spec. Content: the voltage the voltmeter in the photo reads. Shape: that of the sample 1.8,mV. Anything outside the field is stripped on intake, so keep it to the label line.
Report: 30,mV
